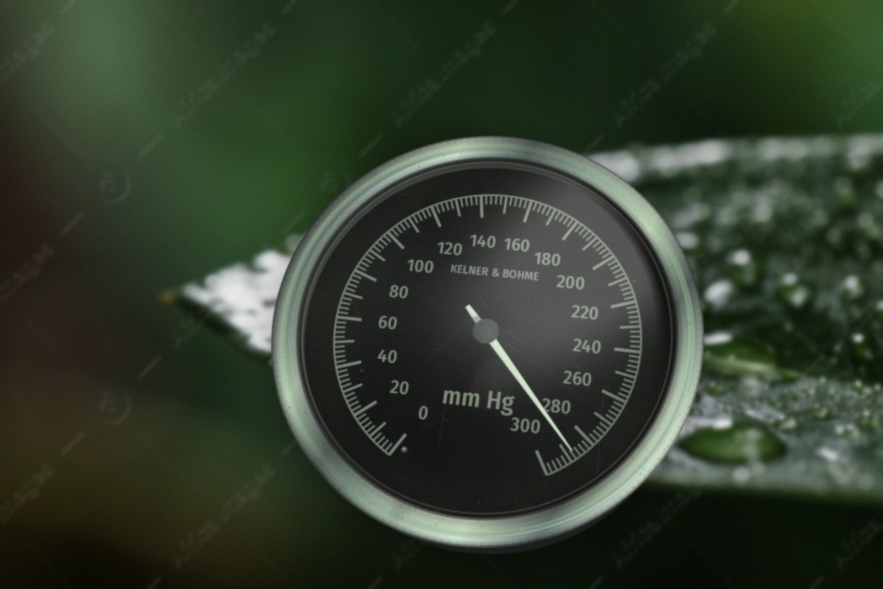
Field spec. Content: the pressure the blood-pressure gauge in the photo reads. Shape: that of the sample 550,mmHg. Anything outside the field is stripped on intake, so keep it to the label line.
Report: 288,mmHg
